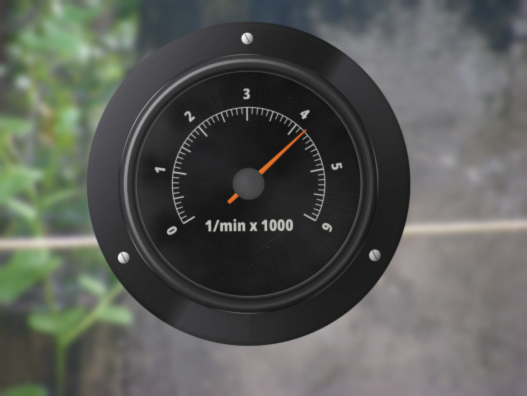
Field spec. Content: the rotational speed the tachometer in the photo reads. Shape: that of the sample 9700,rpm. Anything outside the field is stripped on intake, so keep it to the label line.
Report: 4200,rpm
